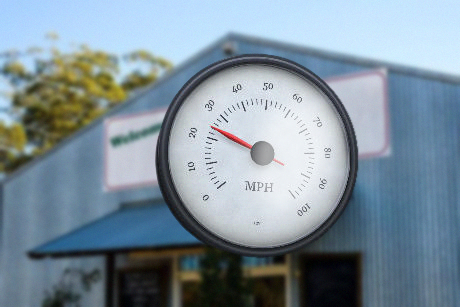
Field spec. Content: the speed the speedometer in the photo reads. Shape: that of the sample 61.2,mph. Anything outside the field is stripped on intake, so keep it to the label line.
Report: 24,mph
